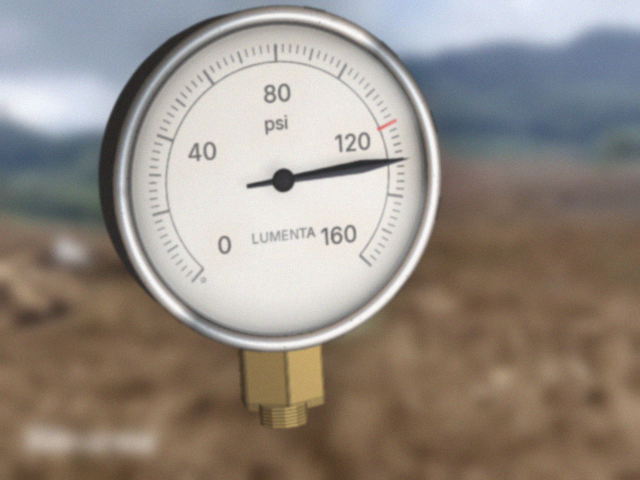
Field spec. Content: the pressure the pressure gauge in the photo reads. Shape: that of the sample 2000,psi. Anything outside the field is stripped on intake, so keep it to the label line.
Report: 130,psi
